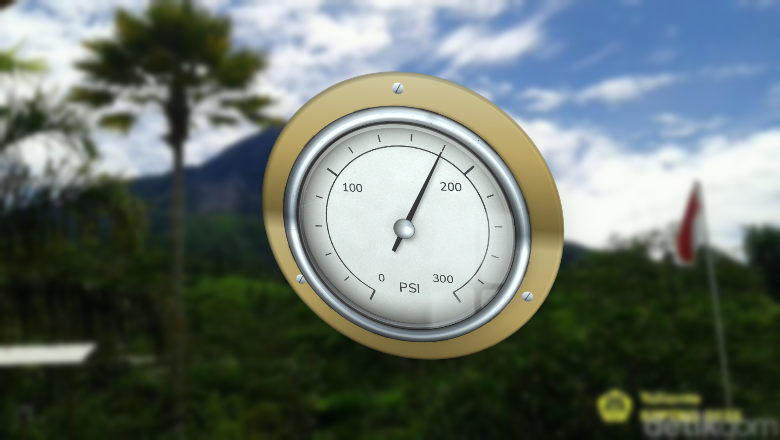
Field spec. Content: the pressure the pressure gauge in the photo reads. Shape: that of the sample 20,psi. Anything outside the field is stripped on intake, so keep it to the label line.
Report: 180,psi
